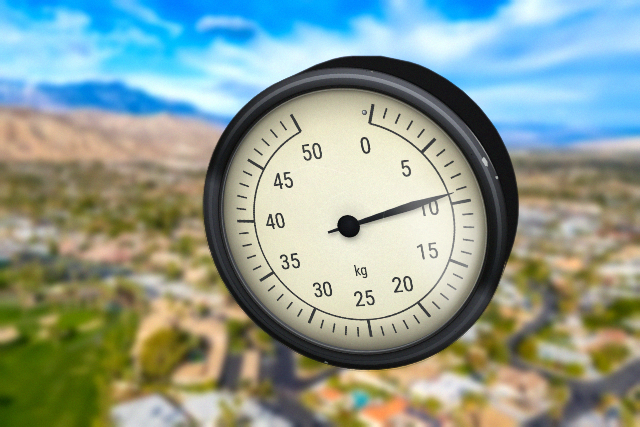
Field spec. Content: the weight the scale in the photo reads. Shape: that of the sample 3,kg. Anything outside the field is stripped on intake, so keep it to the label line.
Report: 9,kg
